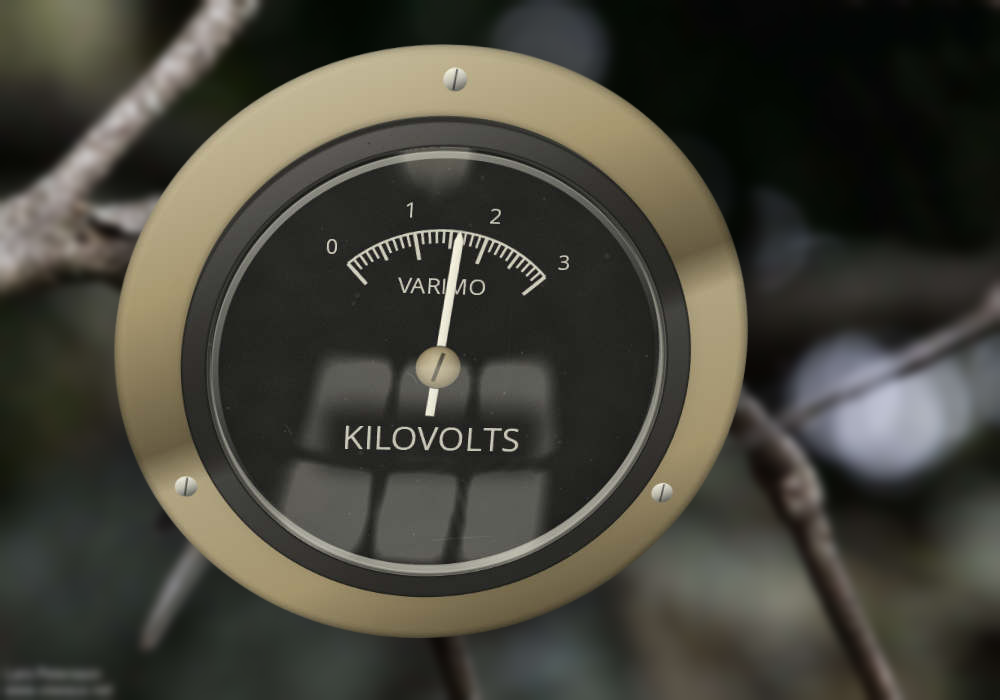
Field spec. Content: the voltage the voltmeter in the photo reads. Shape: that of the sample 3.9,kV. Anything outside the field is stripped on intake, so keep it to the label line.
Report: 1.6,kV
